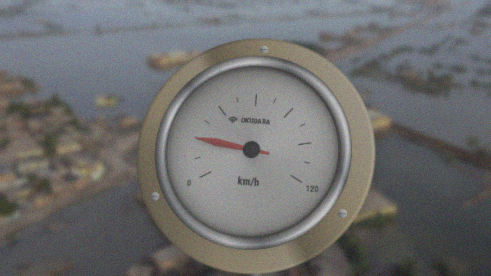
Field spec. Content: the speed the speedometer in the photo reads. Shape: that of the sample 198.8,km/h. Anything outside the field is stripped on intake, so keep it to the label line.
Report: 20,km/h
